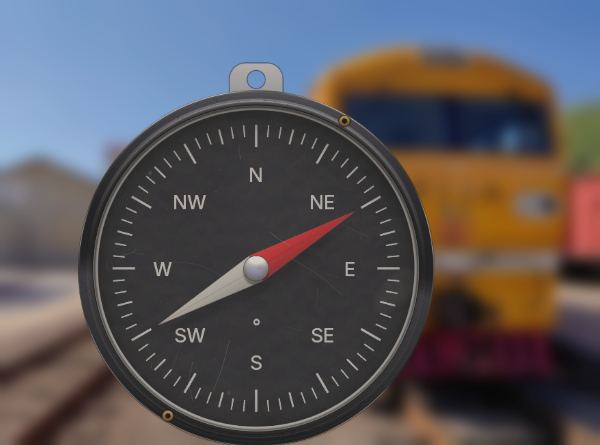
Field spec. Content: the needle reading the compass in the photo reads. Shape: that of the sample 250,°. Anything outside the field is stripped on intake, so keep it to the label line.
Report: 60,°
